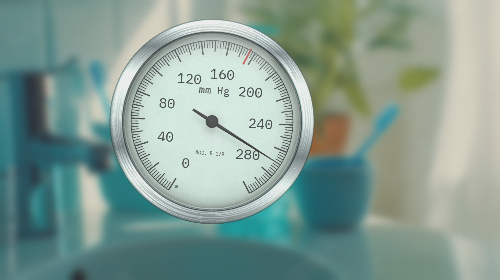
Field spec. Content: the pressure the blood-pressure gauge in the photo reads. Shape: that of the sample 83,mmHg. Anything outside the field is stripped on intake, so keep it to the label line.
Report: 270,mmHg
